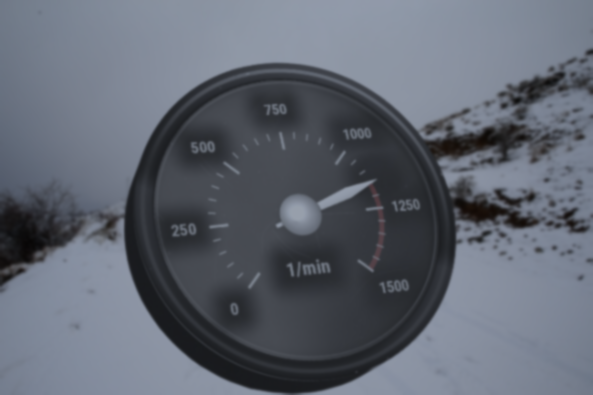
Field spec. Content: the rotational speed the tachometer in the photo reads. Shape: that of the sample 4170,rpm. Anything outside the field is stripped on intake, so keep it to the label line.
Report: 1150,rpm
